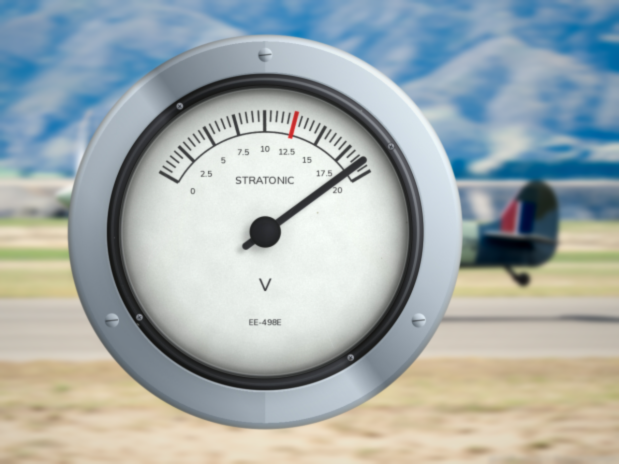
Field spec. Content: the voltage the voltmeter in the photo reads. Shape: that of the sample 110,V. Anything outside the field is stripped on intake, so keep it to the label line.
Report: 19,V
